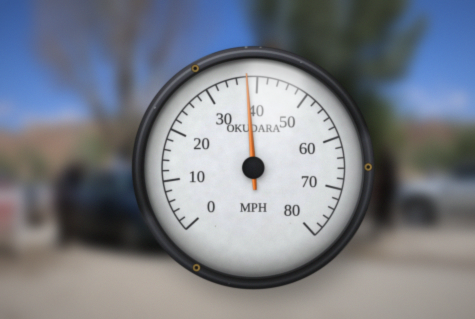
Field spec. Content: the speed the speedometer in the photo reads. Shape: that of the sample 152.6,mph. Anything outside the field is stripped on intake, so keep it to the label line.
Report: 38,mph
